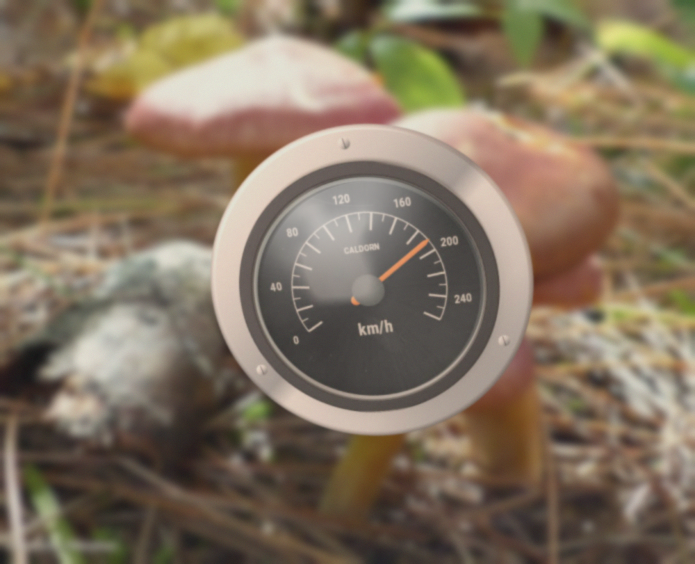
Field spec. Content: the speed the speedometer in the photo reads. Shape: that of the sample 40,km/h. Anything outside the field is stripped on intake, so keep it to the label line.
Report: 190,km/h
